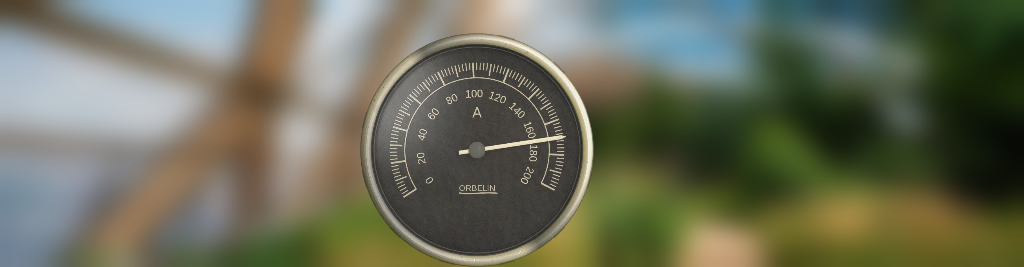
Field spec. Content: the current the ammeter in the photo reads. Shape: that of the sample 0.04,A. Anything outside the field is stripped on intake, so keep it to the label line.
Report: 170,A
